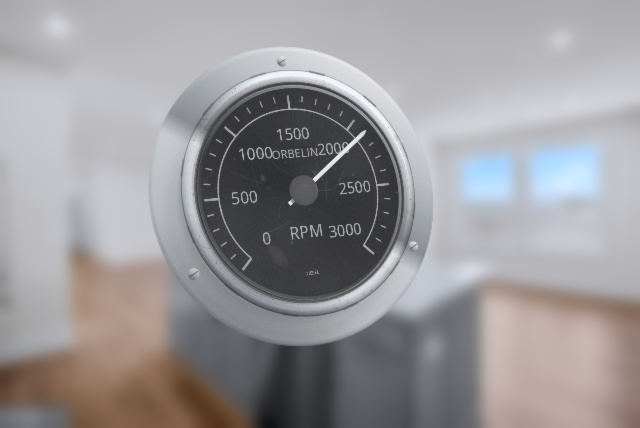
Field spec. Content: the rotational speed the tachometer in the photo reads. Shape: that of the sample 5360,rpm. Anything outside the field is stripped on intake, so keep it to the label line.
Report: 2100,rpm
